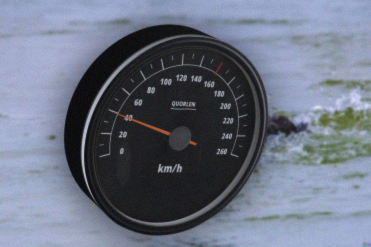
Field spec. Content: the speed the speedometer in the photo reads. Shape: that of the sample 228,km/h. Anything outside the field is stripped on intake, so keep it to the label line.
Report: 40,km/h
